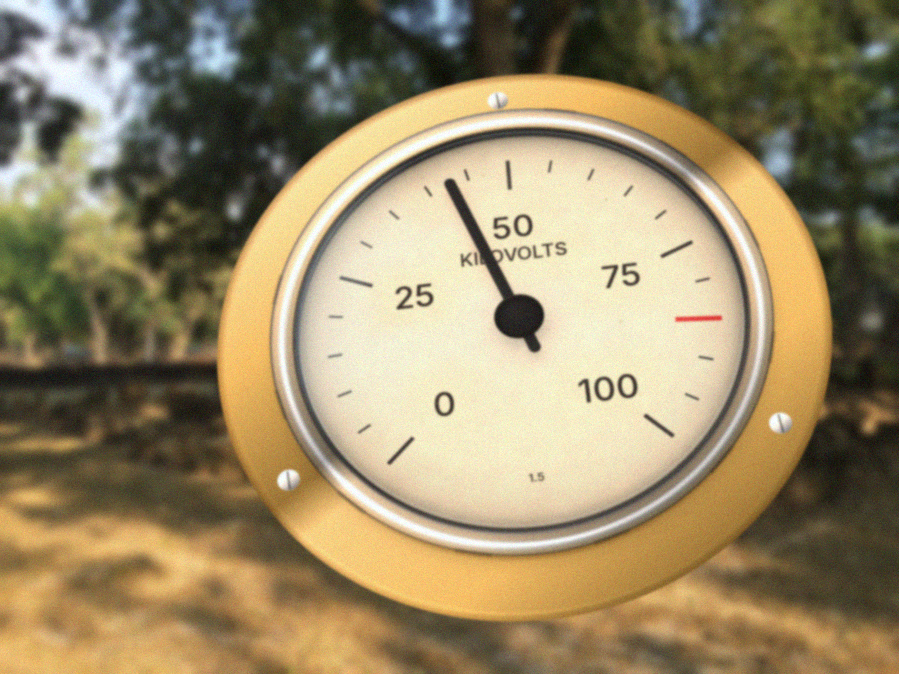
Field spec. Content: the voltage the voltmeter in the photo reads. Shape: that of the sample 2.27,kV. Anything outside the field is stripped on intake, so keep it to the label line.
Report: 42.5,kV
